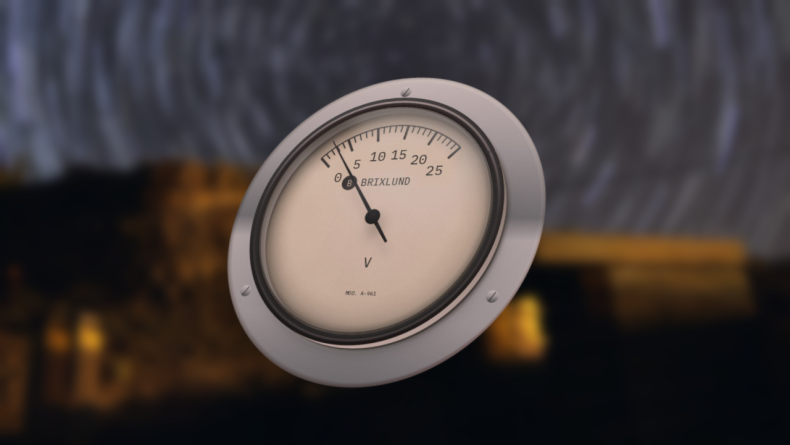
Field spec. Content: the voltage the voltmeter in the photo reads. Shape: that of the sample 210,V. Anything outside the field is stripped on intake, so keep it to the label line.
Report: 3,V
